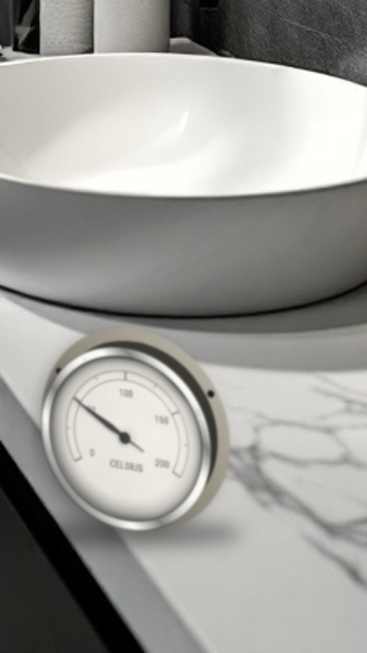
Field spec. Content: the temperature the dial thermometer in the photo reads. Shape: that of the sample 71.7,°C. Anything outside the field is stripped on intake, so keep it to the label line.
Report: 50,°C
